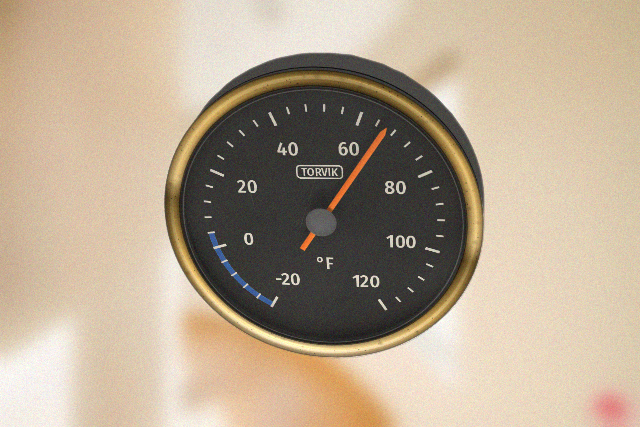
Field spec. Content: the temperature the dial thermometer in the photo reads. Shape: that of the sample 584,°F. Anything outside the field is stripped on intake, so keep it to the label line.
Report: 66,°F
